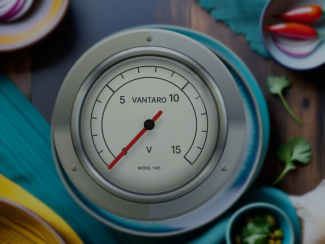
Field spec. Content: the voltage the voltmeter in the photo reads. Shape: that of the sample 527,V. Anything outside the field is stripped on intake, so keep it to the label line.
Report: 0,V
